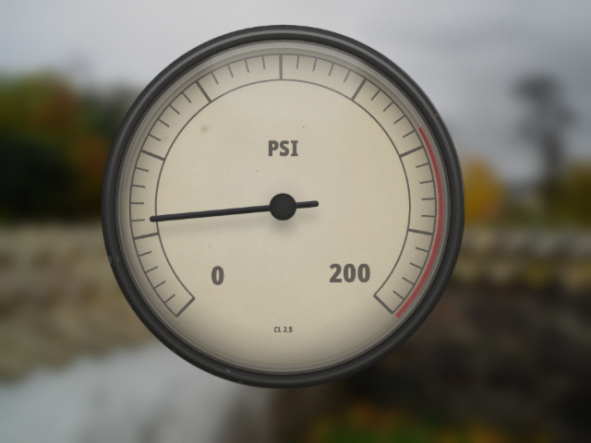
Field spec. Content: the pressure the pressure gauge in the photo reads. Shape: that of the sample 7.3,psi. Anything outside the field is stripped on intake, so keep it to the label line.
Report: 30,psi
